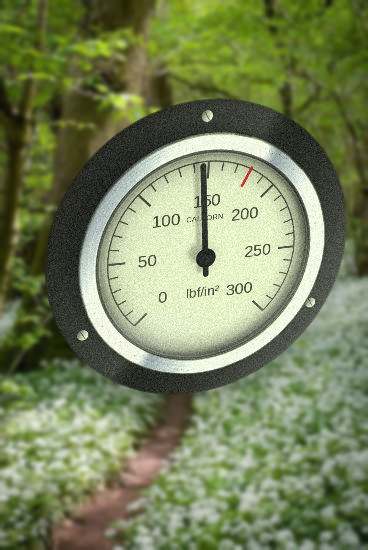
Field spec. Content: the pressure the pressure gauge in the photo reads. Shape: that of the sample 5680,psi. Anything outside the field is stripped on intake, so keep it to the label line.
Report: 145,psi
